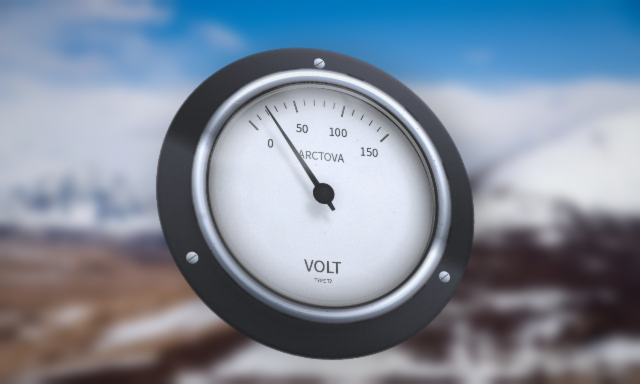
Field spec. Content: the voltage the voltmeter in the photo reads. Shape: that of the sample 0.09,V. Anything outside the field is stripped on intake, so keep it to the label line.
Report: 20,V
